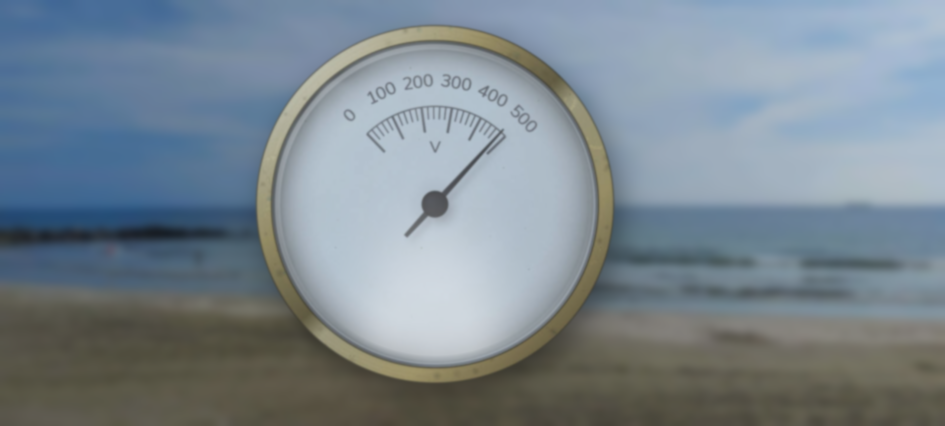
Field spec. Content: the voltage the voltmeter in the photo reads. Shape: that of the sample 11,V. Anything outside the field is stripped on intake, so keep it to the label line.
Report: 480,V
